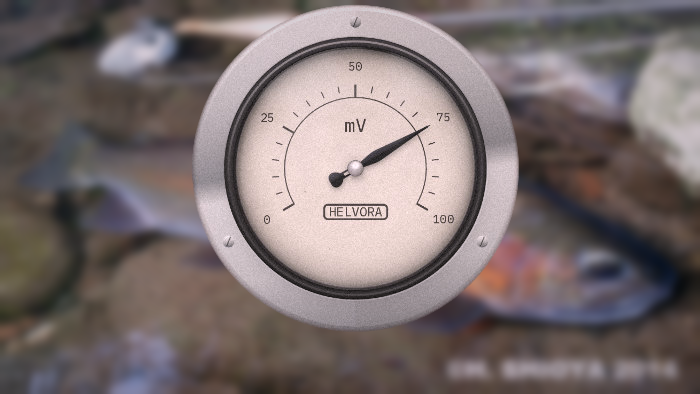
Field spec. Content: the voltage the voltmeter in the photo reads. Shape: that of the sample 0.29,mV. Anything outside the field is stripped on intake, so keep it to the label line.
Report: 75,mV
